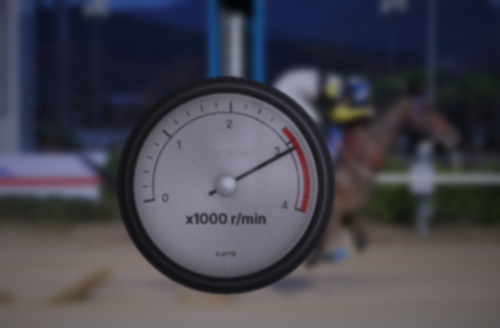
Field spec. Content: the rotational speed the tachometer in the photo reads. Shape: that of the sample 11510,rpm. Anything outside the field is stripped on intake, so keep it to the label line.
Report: 3100,rpm
